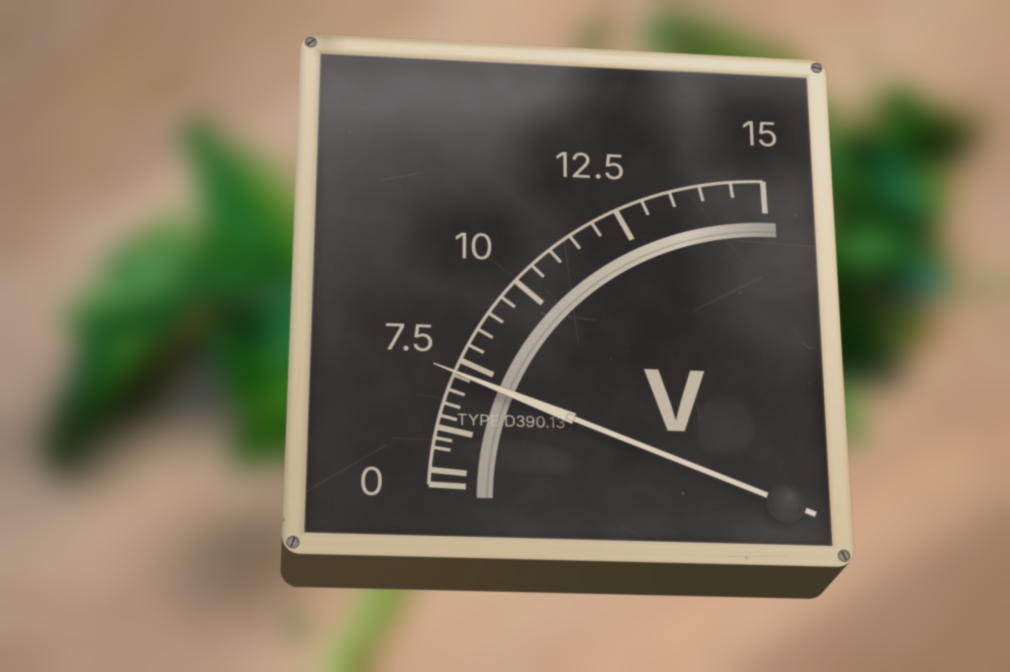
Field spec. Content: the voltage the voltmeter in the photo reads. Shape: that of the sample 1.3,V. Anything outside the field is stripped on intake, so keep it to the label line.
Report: 7,V
